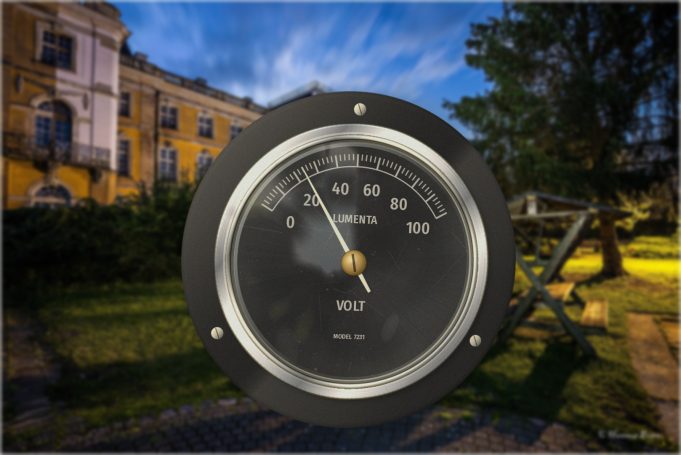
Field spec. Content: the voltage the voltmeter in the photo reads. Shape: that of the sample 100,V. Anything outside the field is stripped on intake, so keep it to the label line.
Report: 24,V
